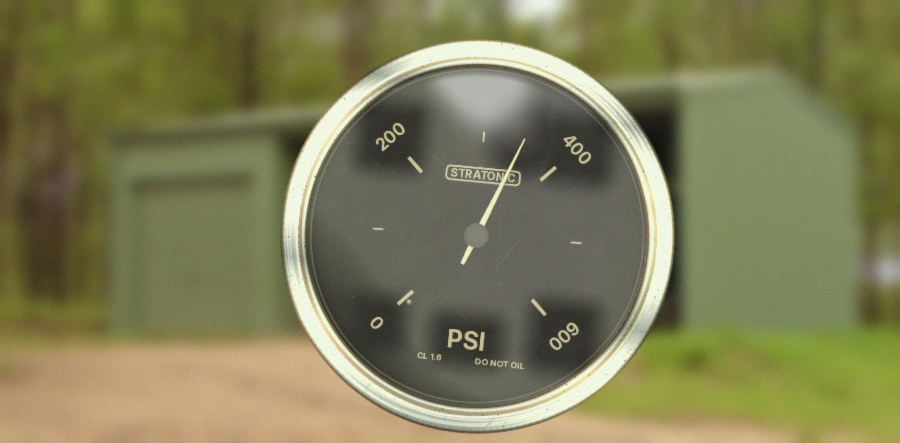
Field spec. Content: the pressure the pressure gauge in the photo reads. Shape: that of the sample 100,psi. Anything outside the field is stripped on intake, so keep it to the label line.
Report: 350,psi
